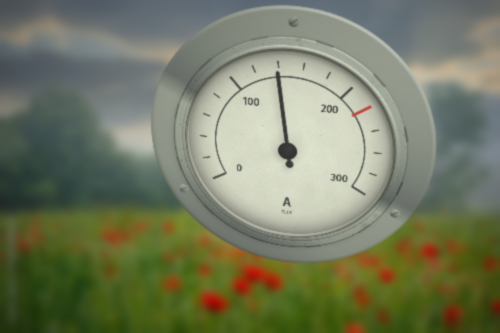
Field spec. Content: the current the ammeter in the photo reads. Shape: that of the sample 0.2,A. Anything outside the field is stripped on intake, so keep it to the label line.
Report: 140,A
